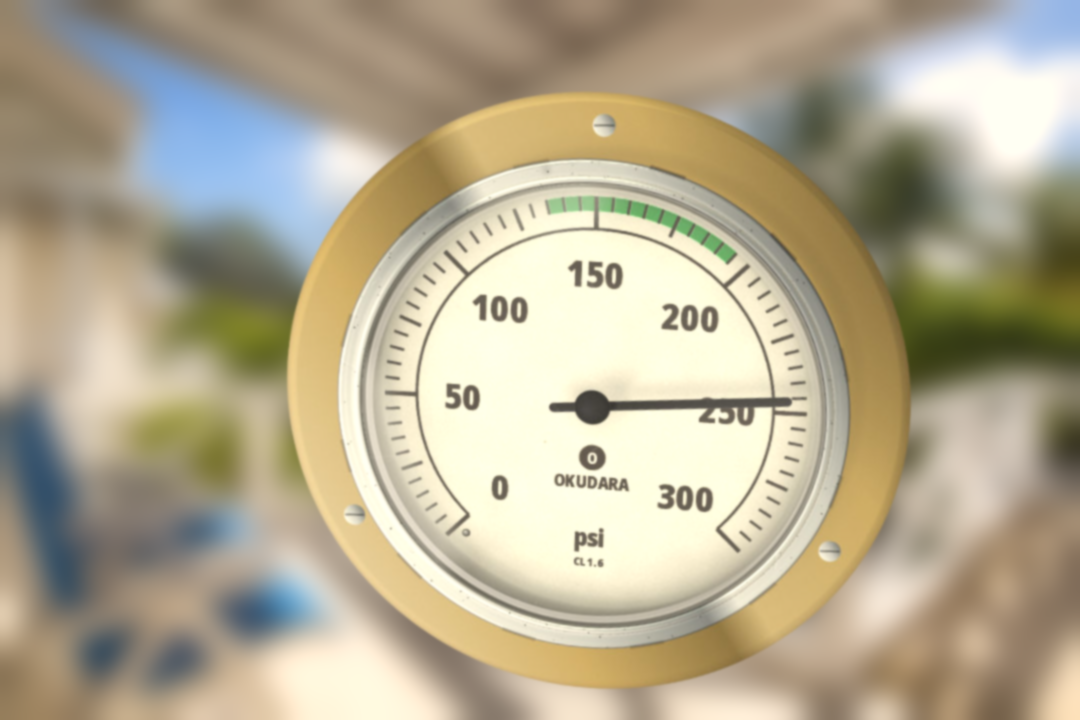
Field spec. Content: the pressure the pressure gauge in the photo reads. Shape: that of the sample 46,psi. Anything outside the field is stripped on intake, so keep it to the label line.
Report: 245,psi
